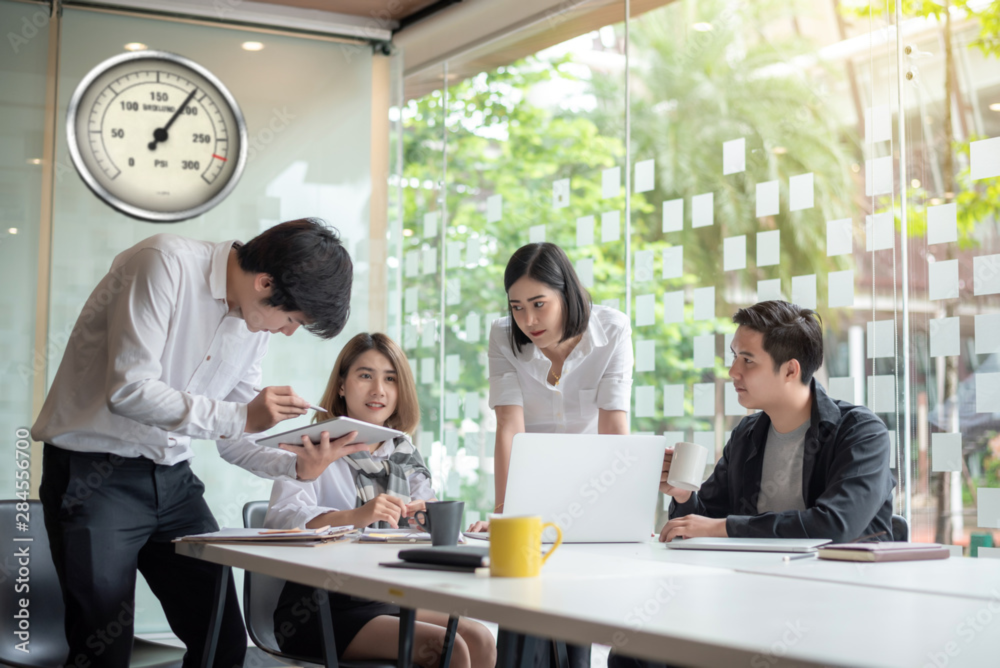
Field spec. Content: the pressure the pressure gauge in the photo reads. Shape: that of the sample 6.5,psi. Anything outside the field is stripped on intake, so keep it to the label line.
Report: 190,psi
